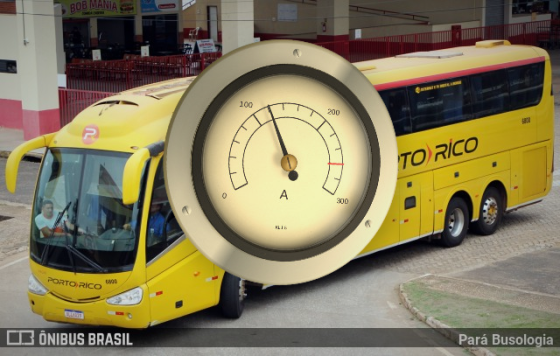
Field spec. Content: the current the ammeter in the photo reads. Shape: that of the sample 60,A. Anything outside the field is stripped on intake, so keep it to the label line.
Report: 120,A
